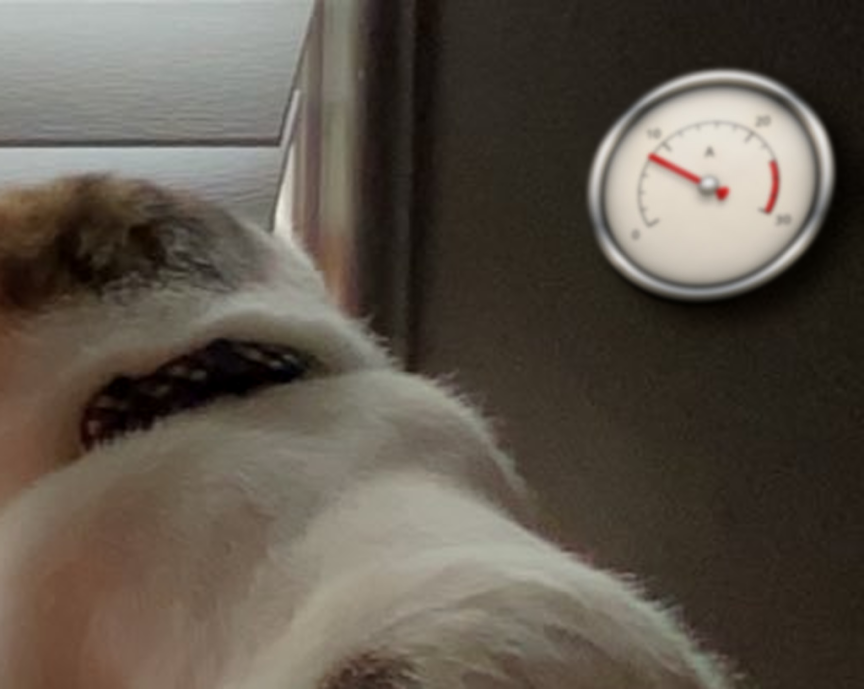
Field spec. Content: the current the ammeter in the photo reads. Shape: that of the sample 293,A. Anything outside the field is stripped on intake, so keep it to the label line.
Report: 8,A
